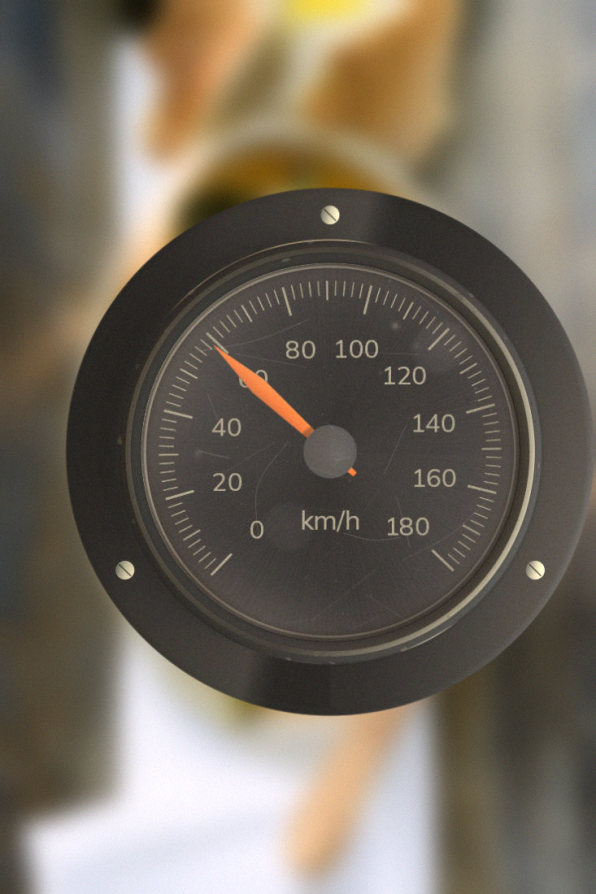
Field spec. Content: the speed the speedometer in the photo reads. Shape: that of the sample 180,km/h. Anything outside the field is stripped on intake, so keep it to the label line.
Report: 59,km/h
